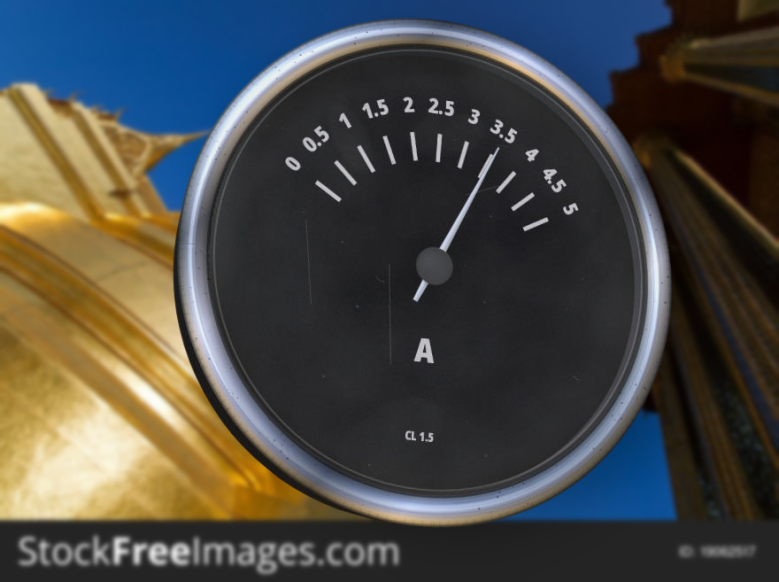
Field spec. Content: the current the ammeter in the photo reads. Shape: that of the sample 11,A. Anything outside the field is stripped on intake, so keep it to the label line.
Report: 3.5,A
